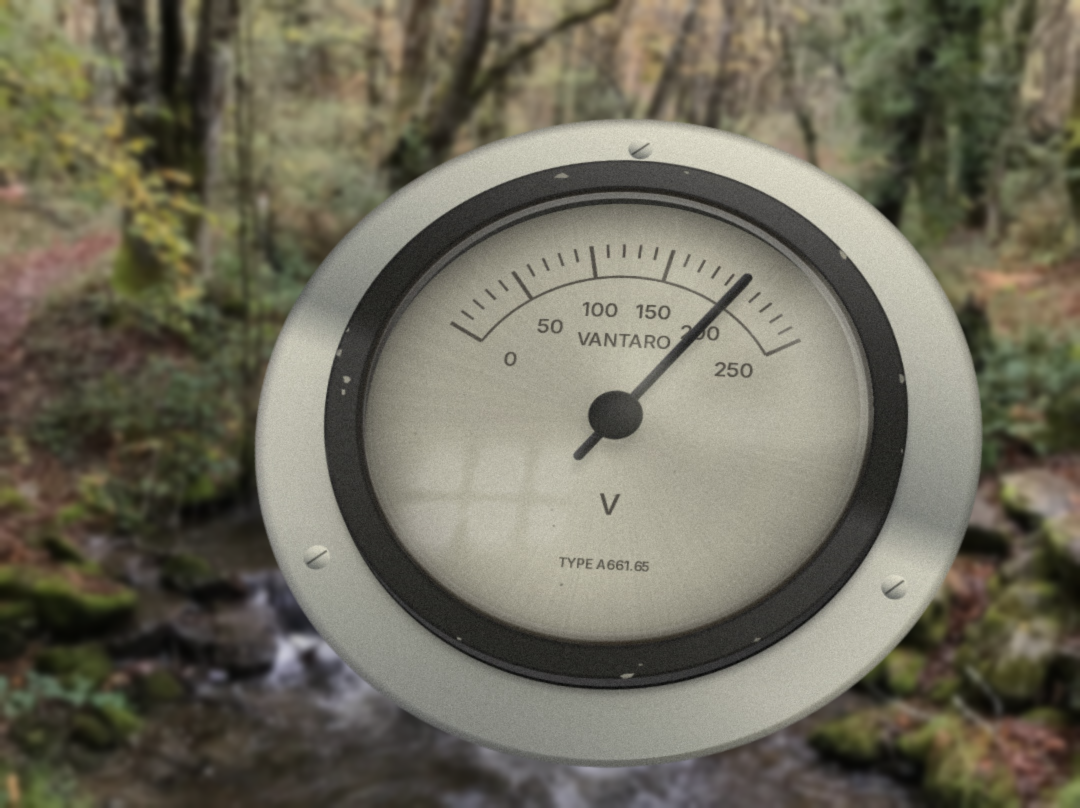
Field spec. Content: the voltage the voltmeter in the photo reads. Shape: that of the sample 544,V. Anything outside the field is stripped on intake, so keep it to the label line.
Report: 200,V
